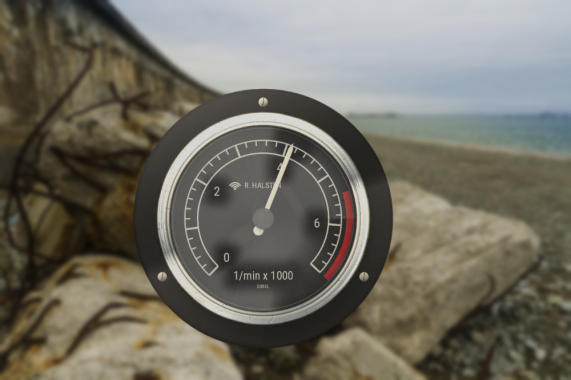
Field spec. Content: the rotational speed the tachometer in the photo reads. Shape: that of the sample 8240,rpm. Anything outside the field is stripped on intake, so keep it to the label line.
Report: 4100,rpm
